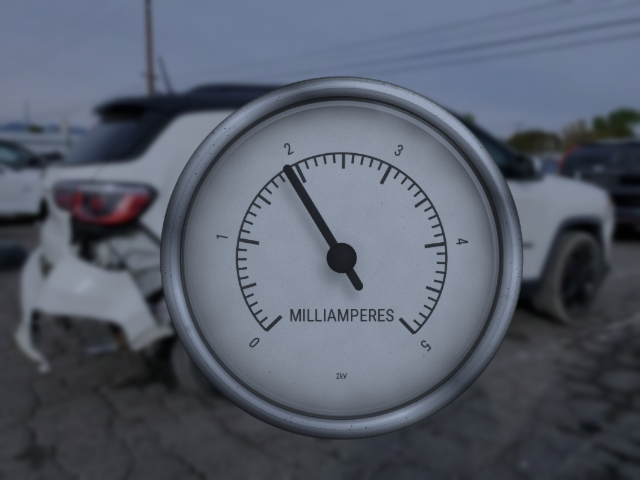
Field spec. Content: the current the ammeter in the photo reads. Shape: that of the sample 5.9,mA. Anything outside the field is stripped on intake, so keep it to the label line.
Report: 1.9,mA
